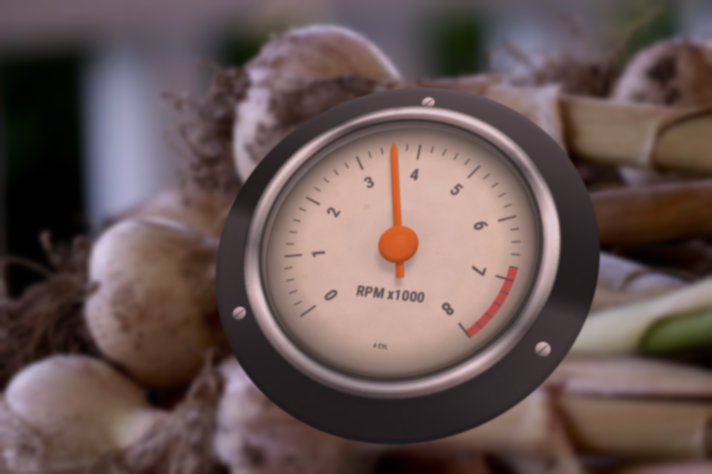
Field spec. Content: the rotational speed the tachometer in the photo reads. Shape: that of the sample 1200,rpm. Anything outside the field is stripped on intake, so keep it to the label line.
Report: 3600,rpm
